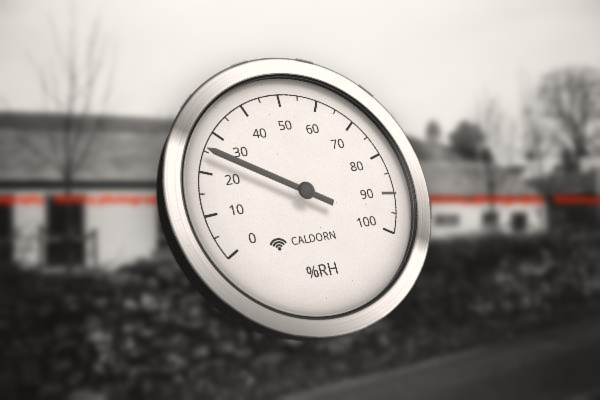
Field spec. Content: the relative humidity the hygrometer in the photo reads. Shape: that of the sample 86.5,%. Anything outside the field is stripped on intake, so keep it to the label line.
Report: 25,%
